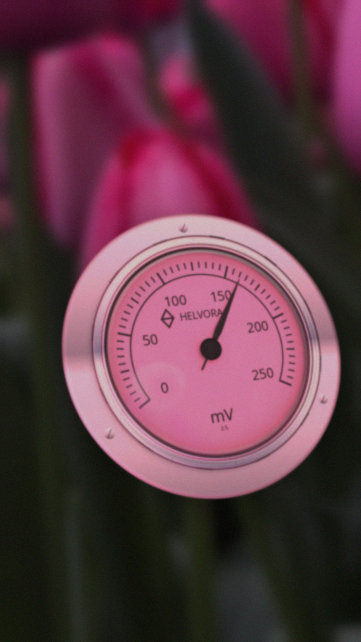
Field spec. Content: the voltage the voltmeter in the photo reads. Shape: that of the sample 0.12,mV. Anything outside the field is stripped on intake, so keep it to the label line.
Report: 160,mV
